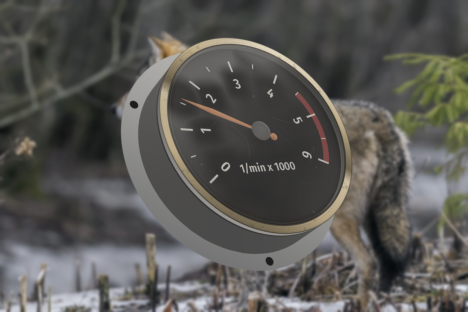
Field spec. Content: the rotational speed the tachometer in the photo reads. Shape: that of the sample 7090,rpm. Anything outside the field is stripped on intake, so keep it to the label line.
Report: 1500,rpm
